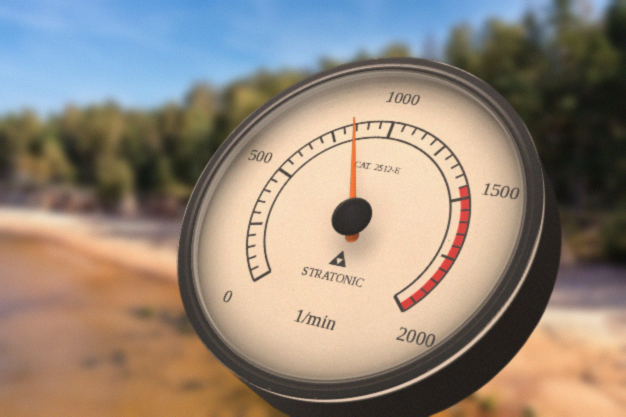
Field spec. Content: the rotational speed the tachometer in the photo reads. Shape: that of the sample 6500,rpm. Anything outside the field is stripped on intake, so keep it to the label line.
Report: 850,rpm
